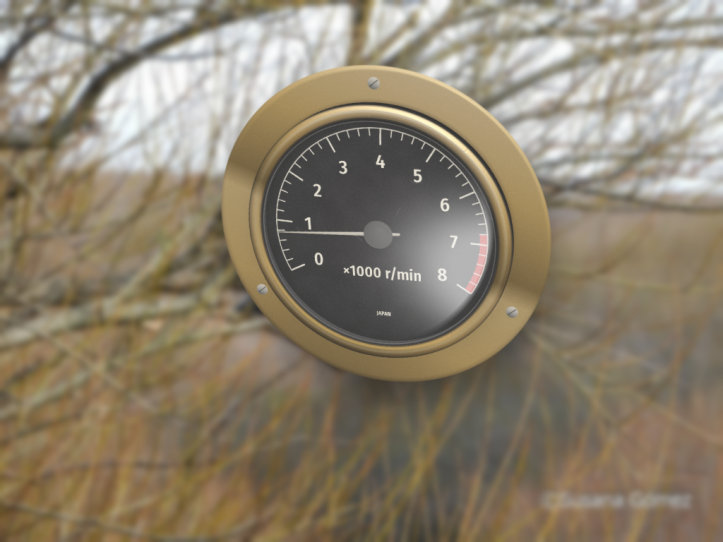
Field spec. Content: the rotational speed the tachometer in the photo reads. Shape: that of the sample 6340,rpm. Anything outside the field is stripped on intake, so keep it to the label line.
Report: 800,rpm
